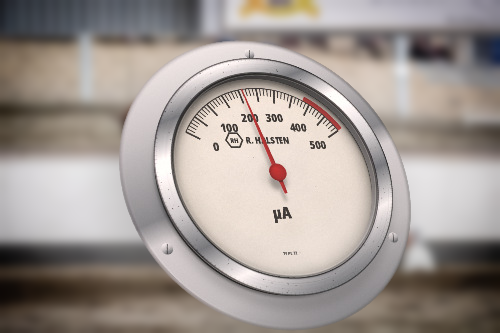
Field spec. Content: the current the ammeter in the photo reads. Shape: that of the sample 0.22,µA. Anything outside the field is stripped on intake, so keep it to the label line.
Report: 200,µA
